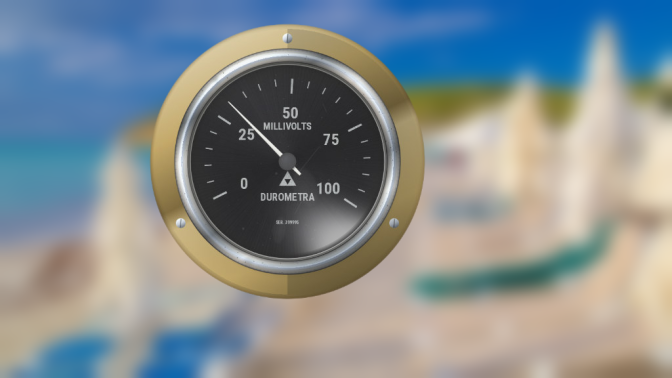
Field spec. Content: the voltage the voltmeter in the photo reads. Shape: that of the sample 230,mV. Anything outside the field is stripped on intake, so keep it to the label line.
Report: 30,mV
